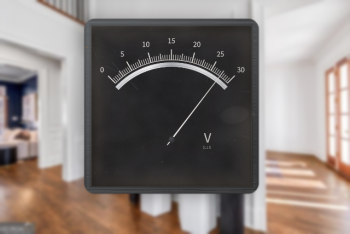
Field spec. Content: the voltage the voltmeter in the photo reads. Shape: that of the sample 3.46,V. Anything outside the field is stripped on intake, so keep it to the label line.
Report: 27.5,V
